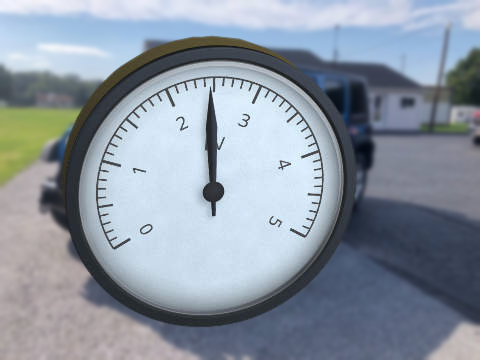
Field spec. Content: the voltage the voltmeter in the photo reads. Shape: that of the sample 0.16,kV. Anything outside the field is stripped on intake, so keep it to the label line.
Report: 2.45,kV
